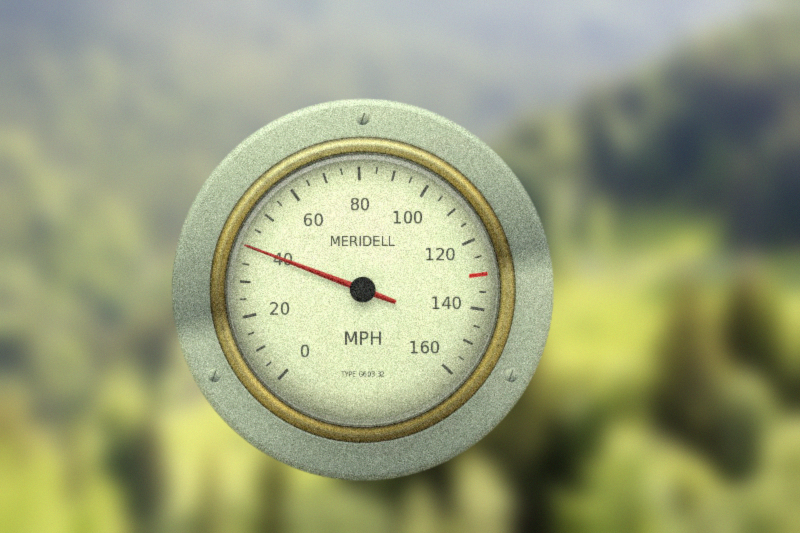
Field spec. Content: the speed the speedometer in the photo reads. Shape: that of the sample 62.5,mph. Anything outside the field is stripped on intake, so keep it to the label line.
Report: 40,mph
